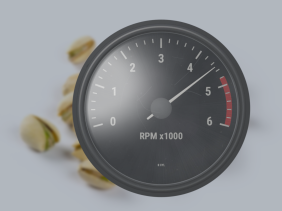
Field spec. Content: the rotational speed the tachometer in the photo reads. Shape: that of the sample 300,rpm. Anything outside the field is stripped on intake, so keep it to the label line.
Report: 4500,rpm
